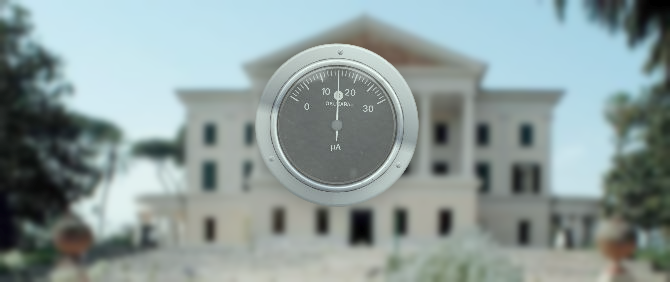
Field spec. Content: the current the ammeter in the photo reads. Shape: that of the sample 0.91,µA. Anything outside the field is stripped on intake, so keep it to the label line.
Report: 15,µA
